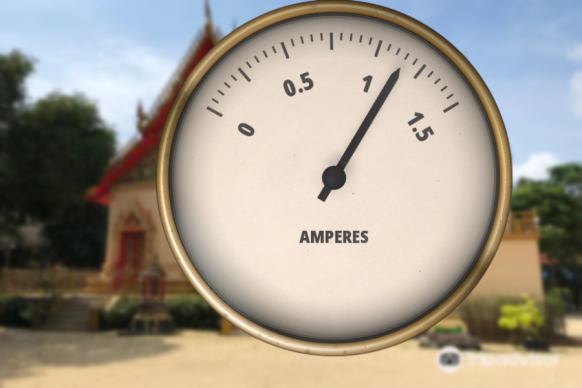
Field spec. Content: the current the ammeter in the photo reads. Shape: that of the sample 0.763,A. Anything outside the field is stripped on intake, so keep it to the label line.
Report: 1.15,A
